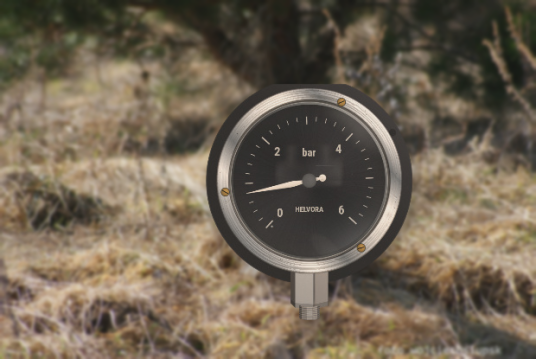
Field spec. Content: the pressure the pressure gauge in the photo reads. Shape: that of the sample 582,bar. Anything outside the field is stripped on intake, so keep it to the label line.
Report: 0.8,bar
